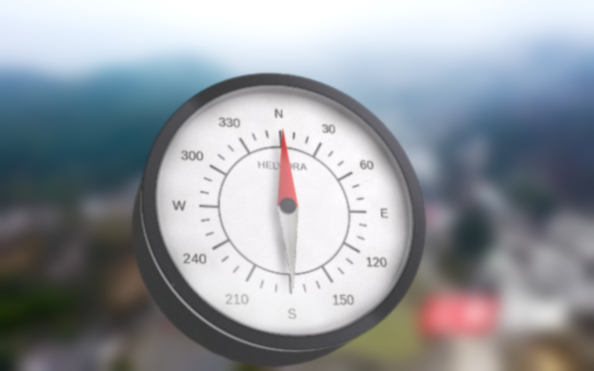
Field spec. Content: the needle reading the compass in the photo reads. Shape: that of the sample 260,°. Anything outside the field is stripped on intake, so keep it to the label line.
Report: 0,°
